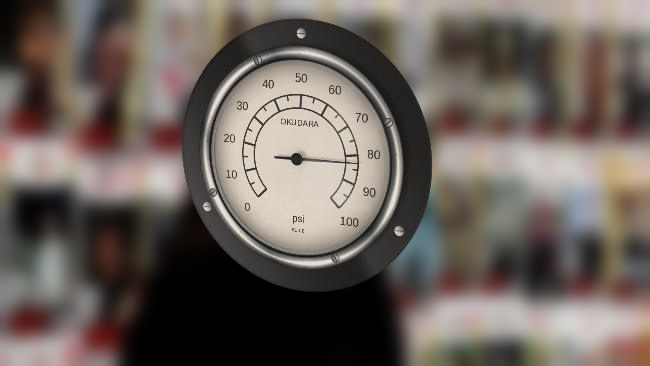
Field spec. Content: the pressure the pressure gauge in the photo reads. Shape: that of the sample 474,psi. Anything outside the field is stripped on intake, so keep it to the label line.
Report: 82.5,psi
